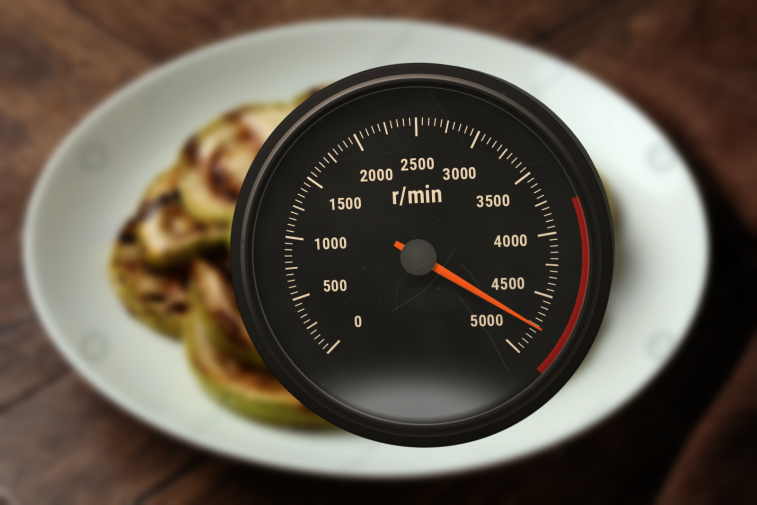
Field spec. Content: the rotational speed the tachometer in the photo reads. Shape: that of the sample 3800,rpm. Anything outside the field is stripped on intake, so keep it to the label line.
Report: 4750,rpm
